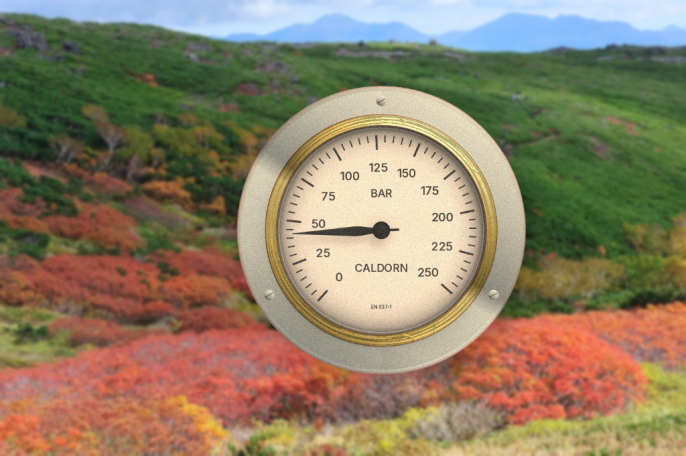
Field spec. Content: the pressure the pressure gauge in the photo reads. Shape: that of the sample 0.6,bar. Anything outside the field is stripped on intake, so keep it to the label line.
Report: 42.5,bar
